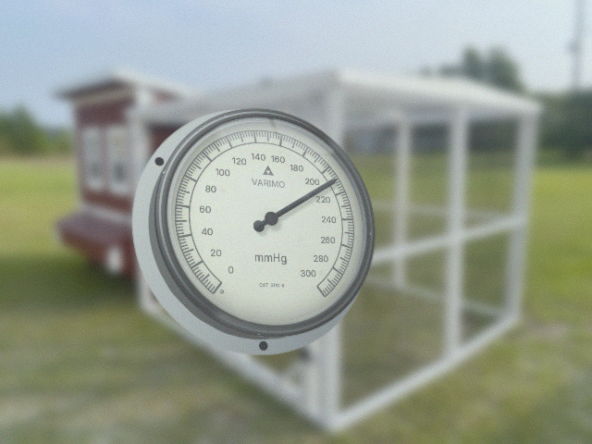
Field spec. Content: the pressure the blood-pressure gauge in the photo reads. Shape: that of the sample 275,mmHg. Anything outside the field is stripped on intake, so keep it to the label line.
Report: 210,mmHg
